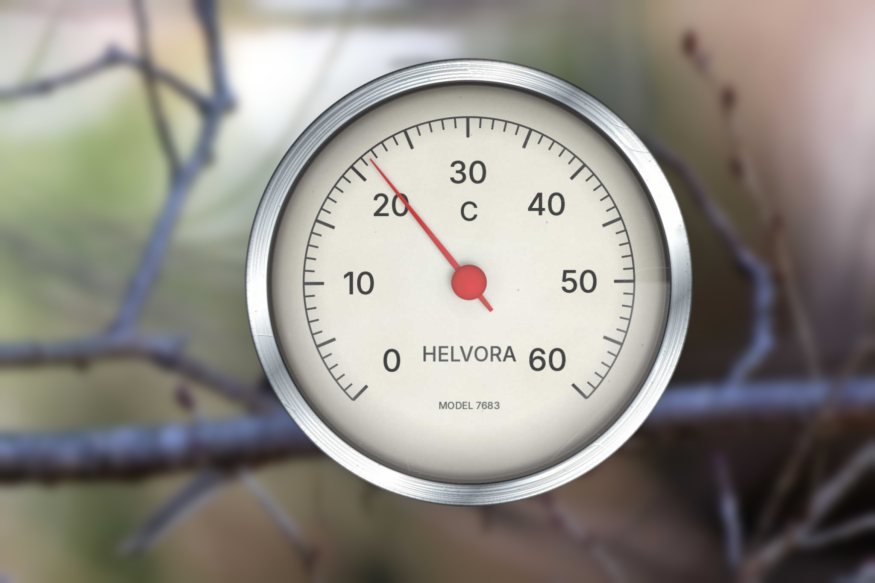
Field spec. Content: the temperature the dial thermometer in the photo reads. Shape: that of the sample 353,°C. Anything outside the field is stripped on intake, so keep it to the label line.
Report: 21.5,°C
